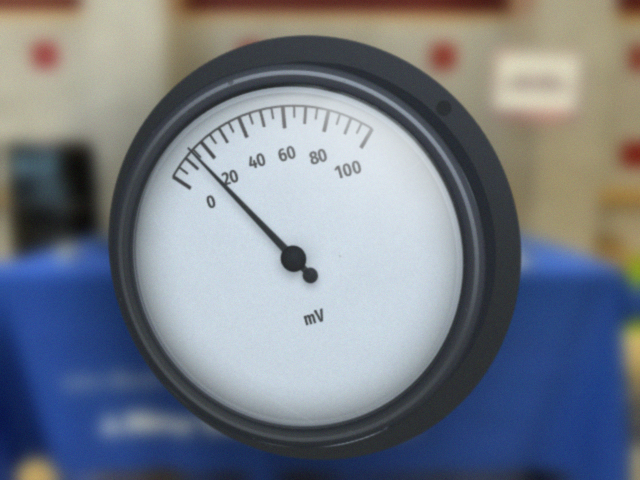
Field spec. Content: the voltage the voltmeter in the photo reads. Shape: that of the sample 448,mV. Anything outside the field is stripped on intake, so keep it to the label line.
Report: 15,mV
